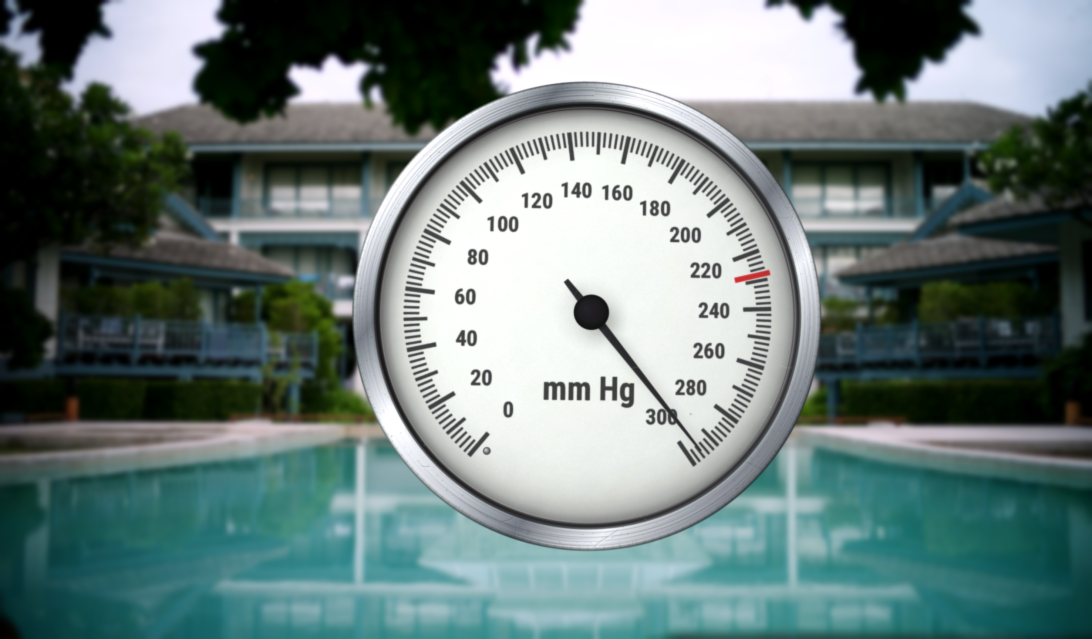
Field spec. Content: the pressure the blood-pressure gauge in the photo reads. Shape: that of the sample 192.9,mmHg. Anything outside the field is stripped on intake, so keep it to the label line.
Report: 296,mmHg
